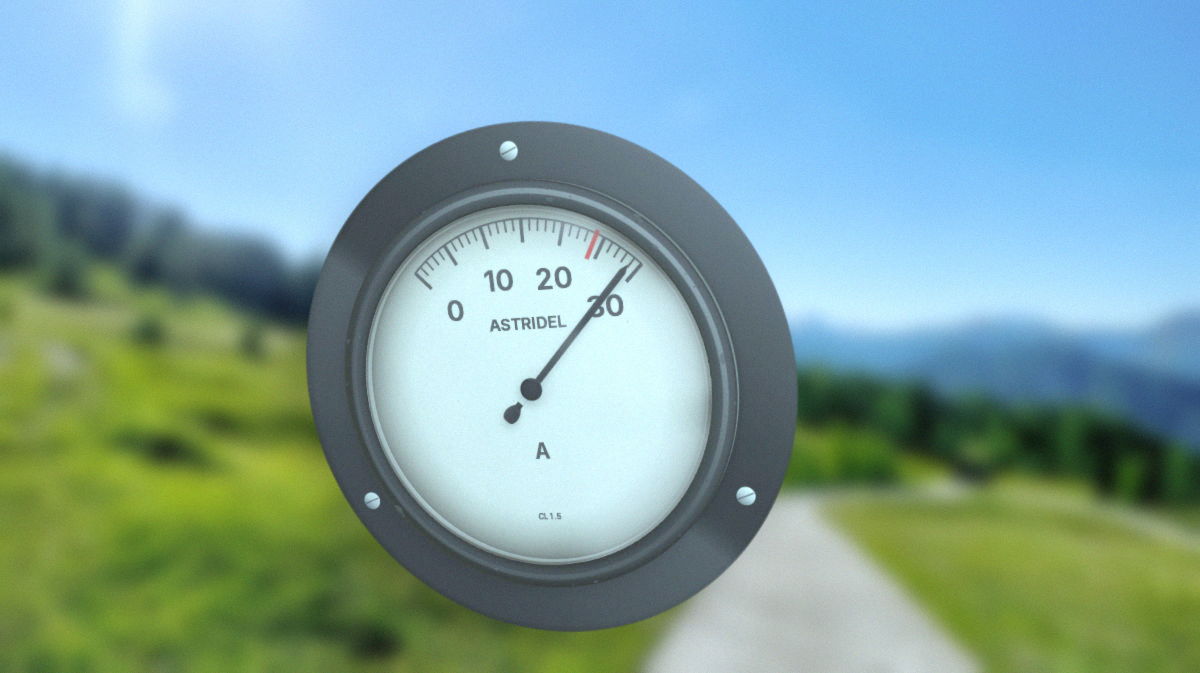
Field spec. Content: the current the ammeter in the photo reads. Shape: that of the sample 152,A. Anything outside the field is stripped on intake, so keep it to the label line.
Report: 29,A
